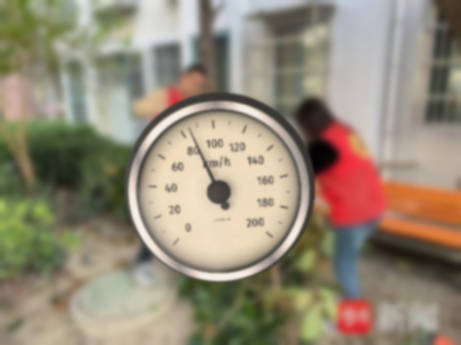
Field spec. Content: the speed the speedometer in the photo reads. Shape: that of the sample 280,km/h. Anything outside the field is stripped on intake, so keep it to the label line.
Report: 85,km/h
